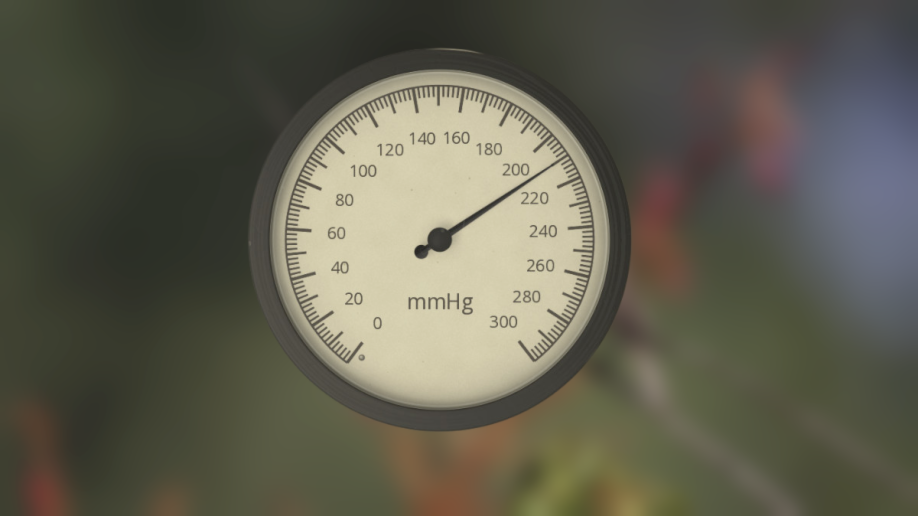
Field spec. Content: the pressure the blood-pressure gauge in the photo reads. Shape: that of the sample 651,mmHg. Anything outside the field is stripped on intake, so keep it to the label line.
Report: 210,mmHg
